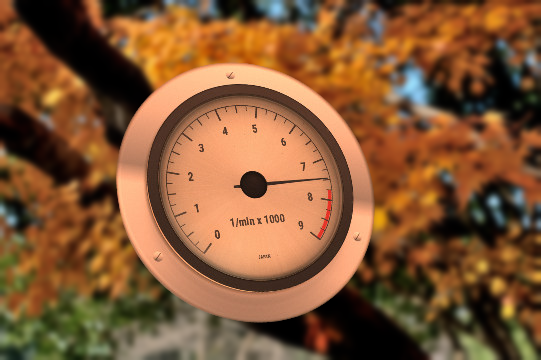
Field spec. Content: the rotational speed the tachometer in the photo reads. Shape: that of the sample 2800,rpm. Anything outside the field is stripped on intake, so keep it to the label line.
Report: 7500,rpm
